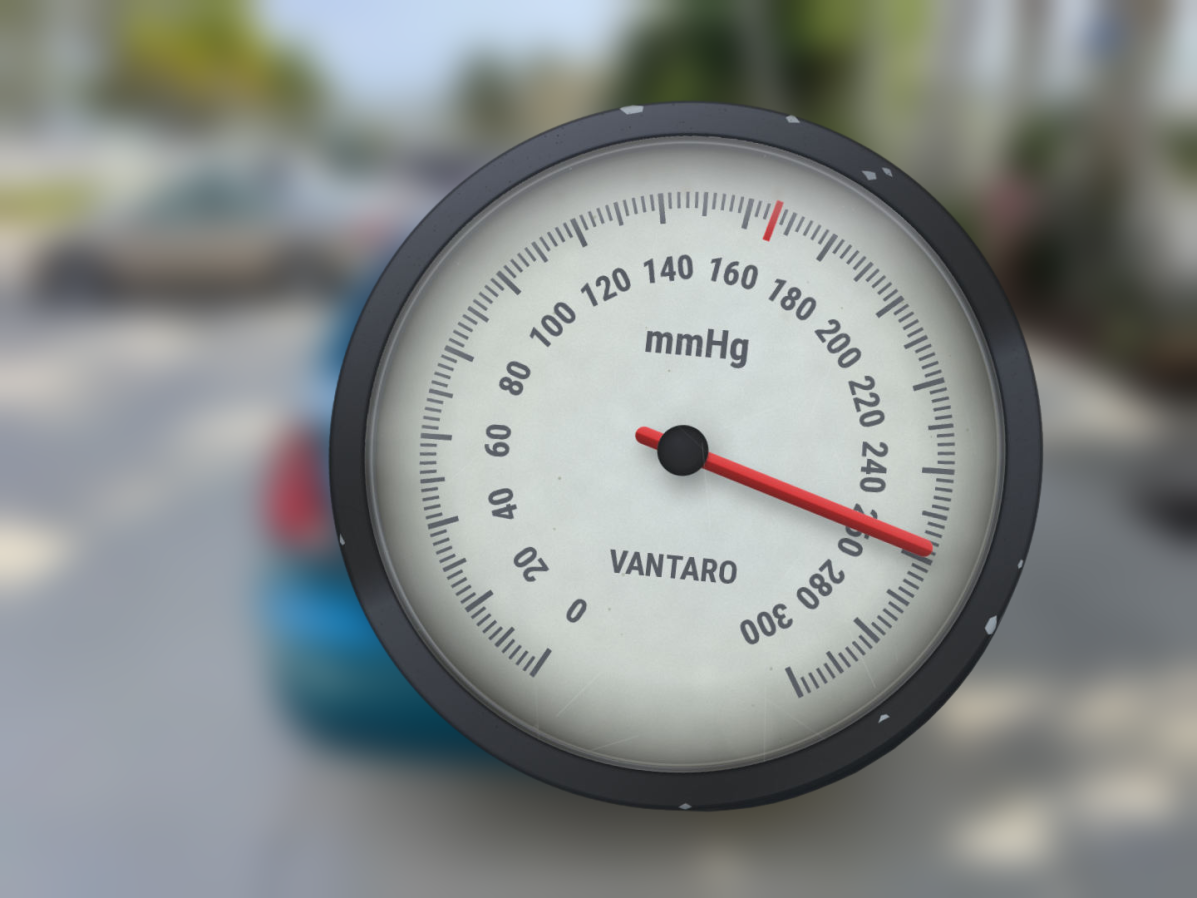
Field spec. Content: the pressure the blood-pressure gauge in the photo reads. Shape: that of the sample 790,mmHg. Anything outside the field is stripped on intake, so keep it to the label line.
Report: 258,mmHg
